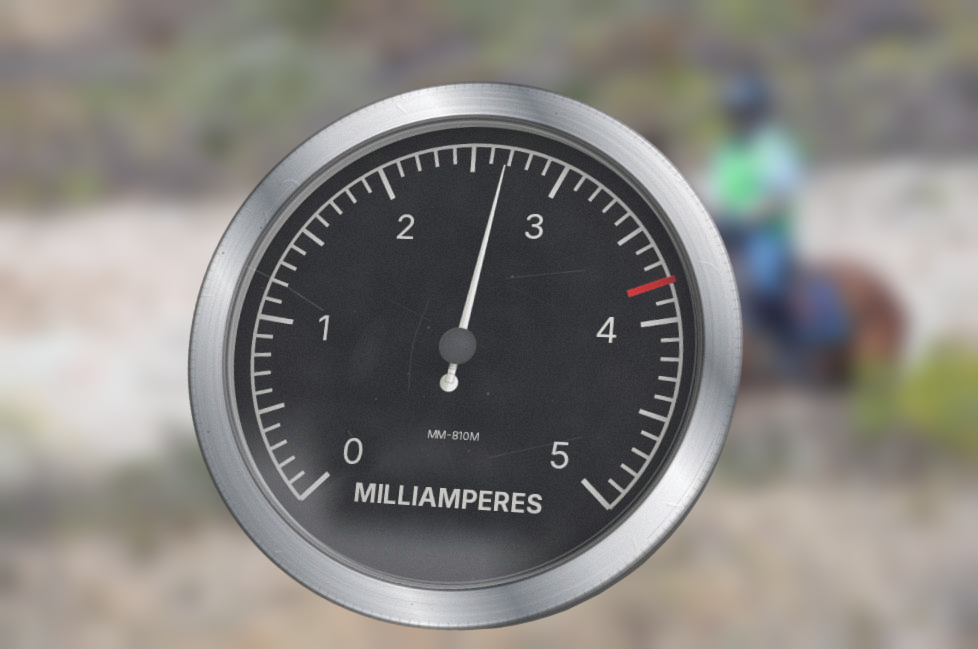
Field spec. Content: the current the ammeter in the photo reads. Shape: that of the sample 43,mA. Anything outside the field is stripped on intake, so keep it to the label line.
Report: 2.7,mA
